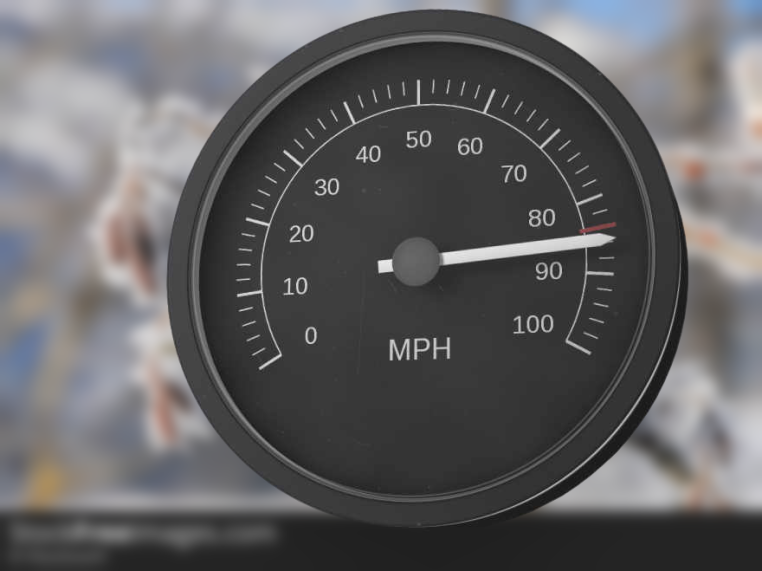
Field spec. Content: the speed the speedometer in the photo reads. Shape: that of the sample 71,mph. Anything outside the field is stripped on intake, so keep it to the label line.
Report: 86,mph
